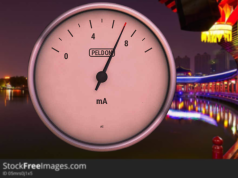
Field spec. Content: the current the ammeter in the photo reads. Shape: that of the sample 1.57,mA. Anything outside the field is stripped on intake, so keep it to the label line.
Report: 7,mA
